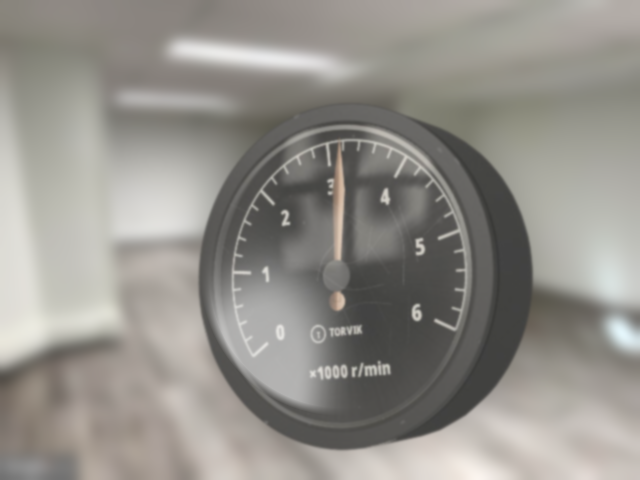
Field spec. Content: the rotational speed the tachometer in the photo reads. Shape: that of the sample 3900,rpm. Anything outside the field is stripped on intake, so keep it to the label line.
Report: 3200,rpm
